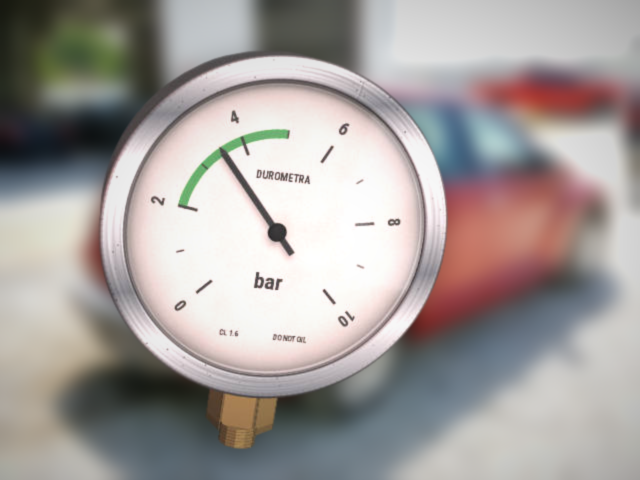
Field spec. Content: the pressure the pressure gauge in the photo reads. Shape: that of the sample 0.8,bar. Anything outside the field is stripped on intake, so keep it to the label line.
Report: 3.5,bar
